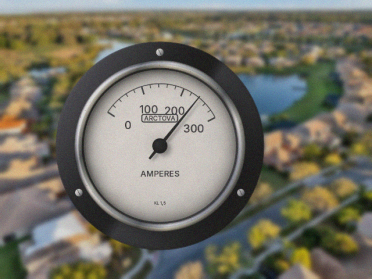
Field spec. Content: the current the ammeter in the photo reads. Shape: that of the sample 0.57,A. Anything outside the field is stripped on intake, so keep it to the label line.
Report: 240,A
